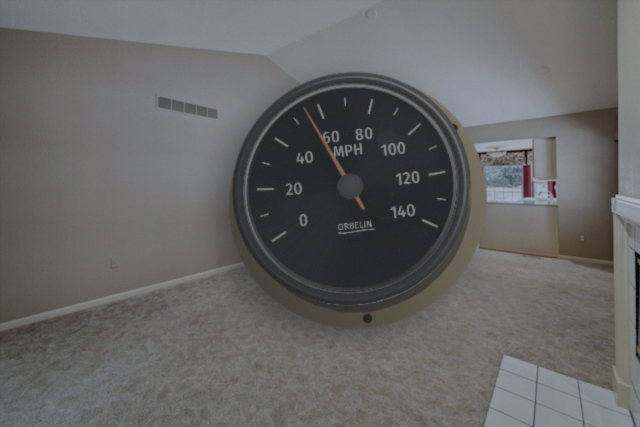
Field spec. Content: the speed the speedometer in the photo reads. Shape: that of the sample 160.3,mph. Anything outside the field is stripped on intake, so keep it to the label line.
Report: 55,mph
